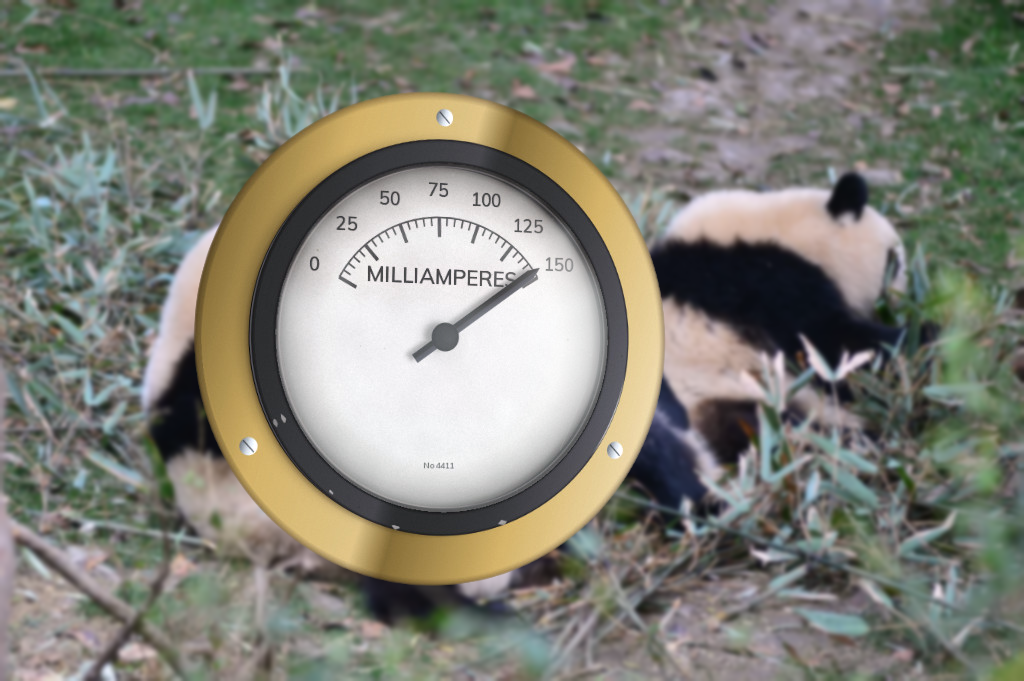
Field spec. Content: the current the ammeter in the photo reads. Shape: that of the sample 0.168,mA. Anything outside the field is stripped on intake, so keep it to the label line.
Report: 145,mA
